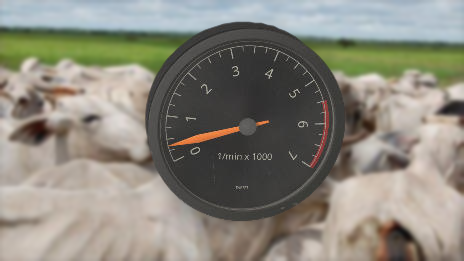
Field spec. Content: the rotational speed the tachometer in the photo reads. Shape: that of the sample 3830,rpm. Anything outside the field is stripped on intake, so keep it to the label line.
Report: 375,rpm
